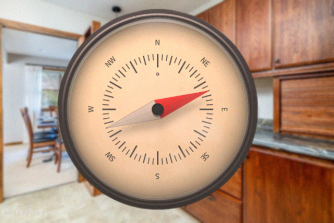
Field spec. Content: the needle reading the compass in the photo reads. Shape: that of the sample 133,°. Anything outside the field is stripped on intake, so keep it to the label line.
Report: 70,°
